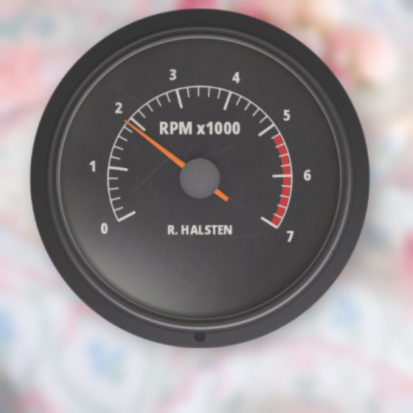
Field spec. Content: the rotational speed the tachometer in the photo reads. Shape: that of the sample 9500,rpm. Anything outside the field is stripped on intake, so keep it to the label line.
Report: 1900,rpm
